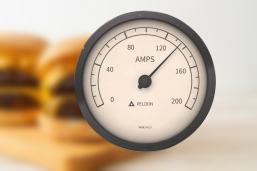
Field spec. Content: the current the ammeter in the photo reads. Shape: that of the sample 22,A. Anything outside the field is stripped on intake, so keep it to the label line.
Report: 135,A
